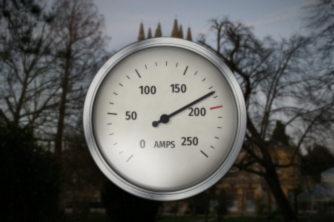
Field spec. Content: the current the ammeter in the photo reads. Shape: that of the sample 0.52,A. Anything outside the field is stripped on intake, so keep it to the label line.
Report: 185,A
